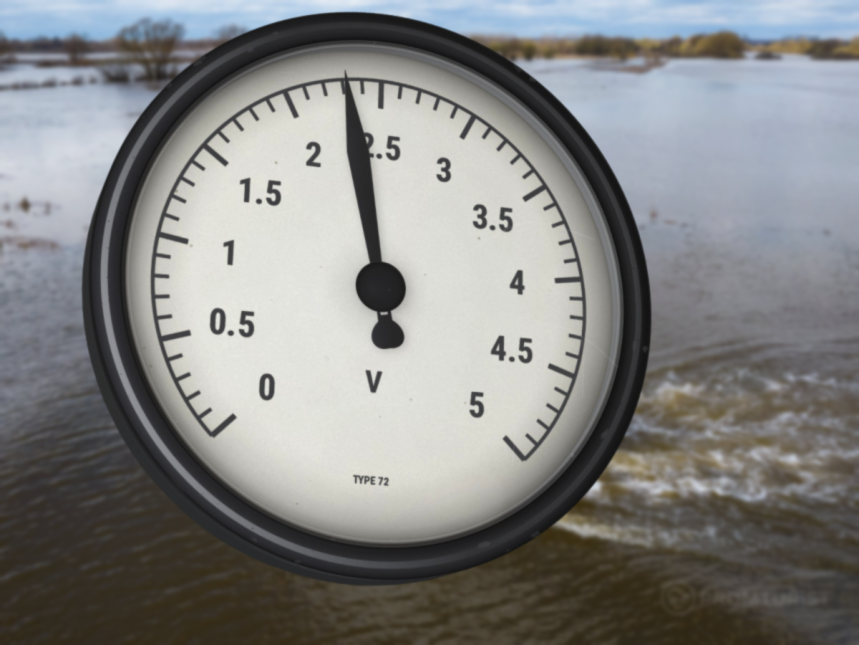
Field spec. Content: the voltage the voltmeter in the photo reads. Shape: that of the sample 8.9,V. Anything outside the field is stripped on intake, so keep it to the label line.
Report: 2.3,V
